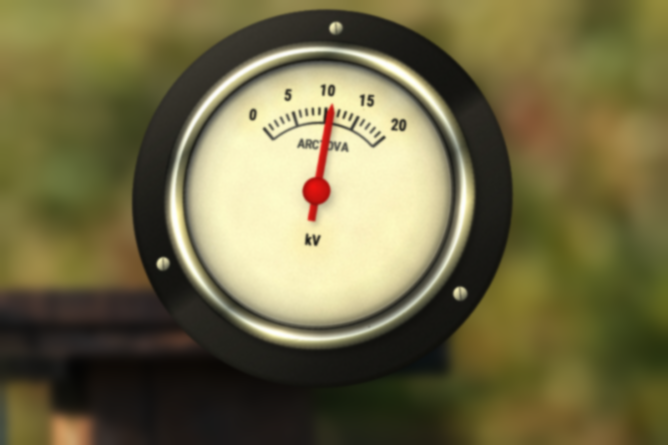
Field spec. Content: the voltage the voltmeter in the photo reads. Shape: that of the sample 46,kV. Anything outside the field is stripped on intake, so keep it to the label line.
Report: 11,kV
